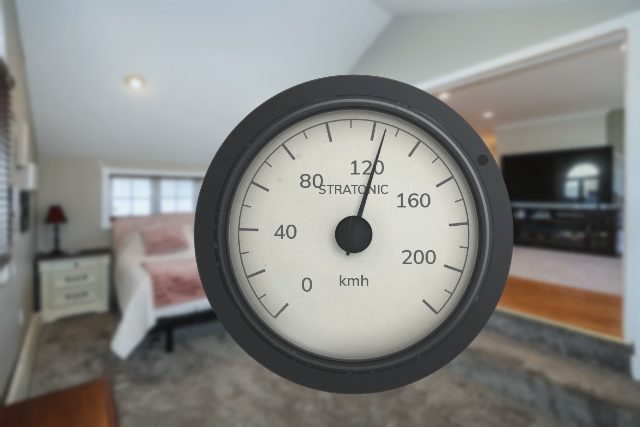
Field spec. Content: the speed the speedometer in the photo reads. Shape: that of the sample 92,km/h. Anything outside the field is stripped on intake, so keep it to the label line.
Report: 125,km/h
